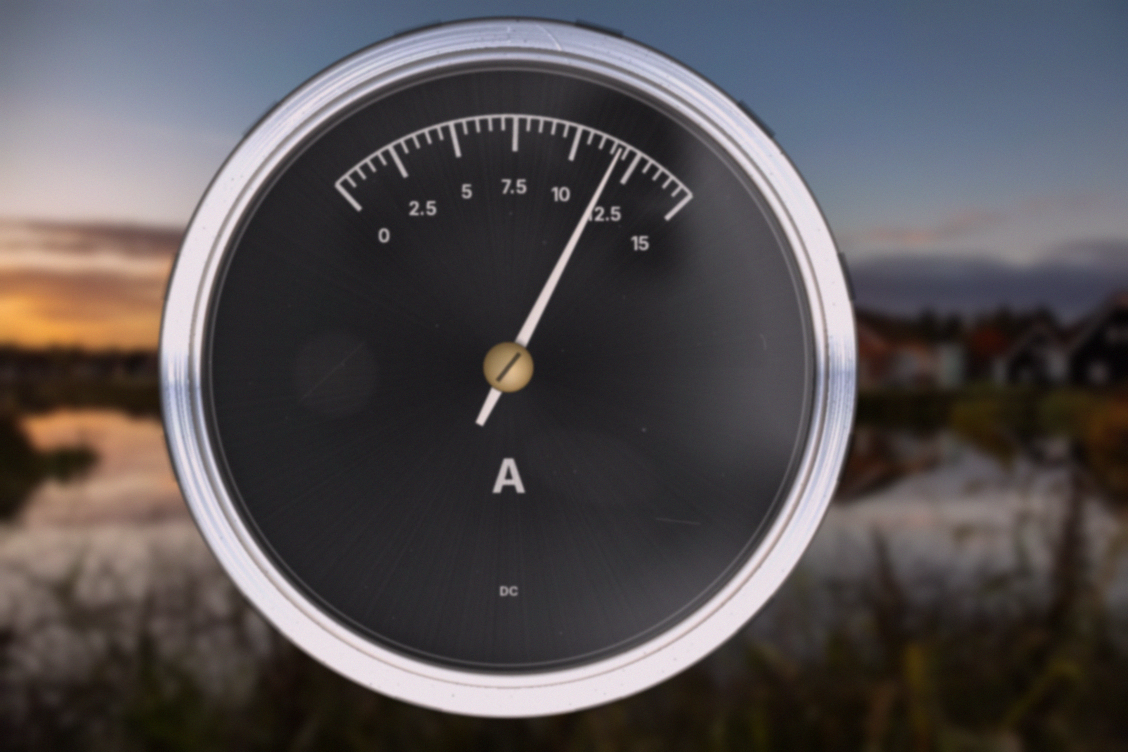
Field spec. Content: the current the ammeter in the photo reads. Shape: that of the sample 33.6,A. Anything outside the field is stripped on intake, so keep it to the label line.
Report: 11.75,A
